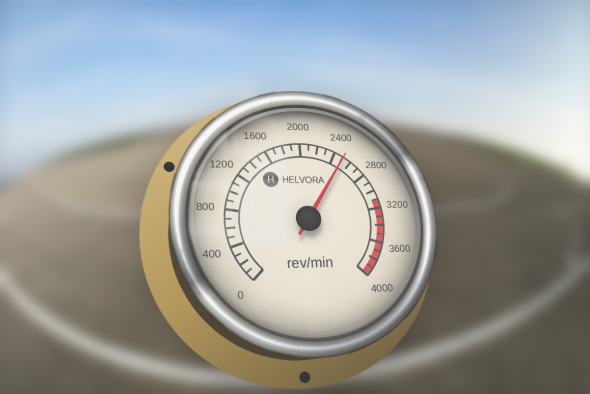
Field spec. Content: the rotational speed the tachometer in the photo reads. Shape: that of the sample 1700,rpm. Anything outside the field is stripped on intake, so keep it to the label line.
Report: 2500,rpm
